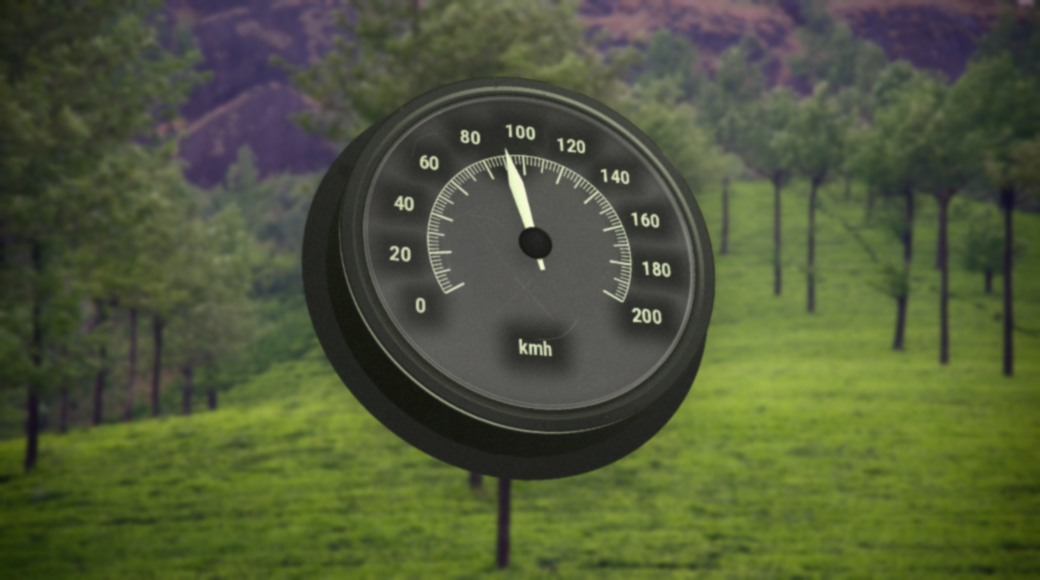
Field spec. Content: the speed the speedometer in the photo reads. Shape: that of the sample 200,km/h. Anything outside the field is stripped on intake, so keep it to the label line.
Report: 90,km/h
